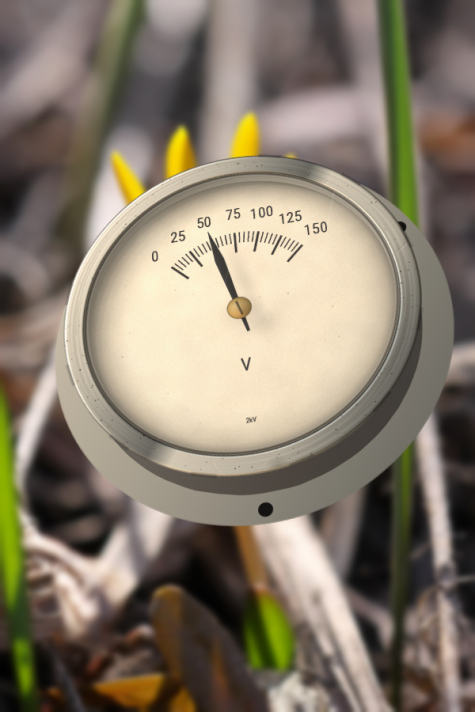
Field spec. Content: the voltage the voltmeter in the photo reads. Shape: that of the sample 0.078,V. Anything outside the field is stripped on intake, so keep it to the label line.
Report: 50,V
